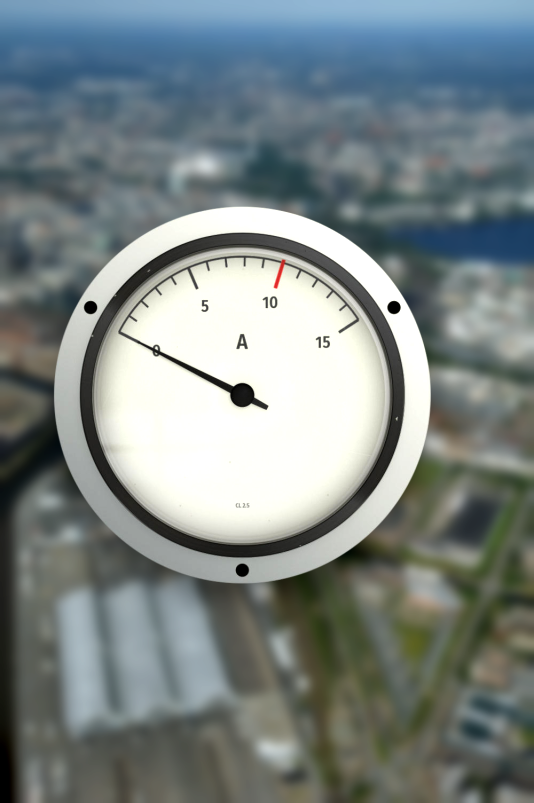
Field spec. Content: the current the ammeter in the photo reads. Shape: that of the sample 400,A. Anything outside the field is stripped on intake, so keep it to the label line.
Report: 0,A
